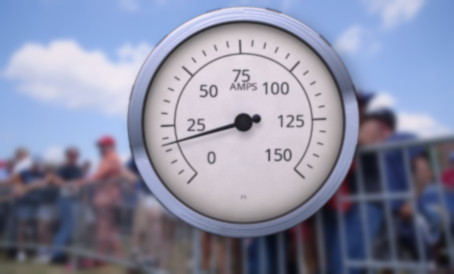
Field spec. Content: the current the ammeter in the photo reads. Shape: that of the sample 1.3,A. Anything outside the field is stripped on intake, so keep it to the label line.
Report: 17.5,A
